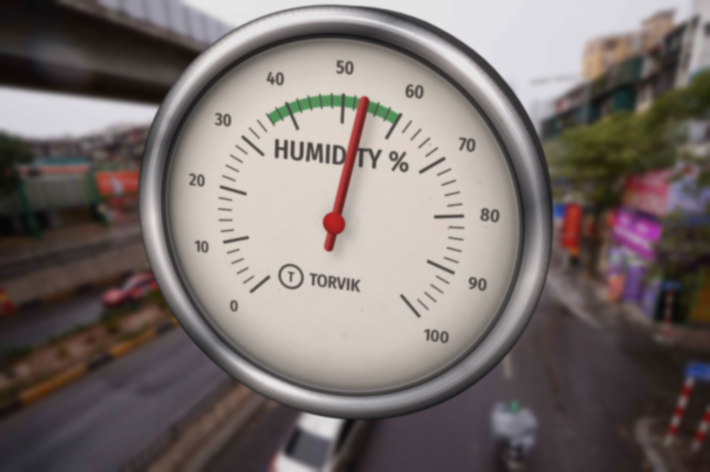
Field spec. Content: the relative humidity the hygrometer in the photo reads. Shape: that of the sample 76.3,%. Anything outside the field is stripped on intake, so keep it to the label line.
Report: 54,%
